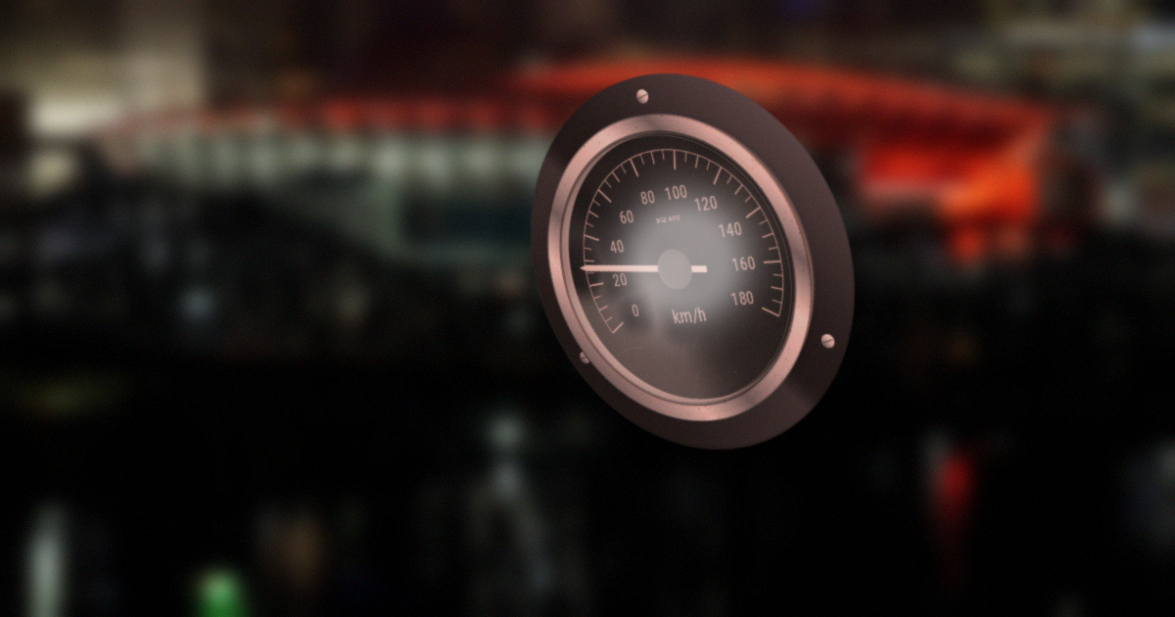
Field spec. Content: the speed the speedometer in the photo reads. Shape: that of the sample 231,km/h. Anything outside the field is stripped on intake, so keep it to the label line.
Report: 27.5,km/h
